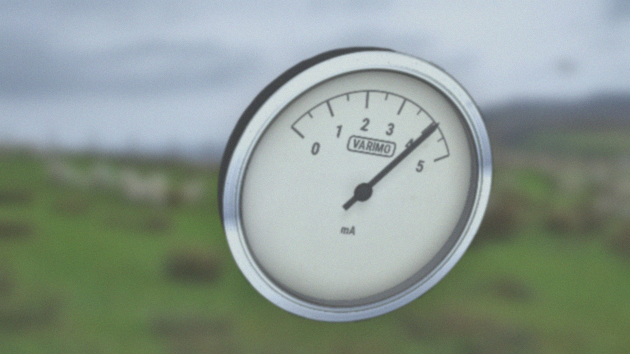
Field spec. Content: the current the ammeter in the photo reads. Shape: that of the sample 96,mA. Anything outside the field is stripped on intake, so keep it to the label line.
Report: 4,mA
